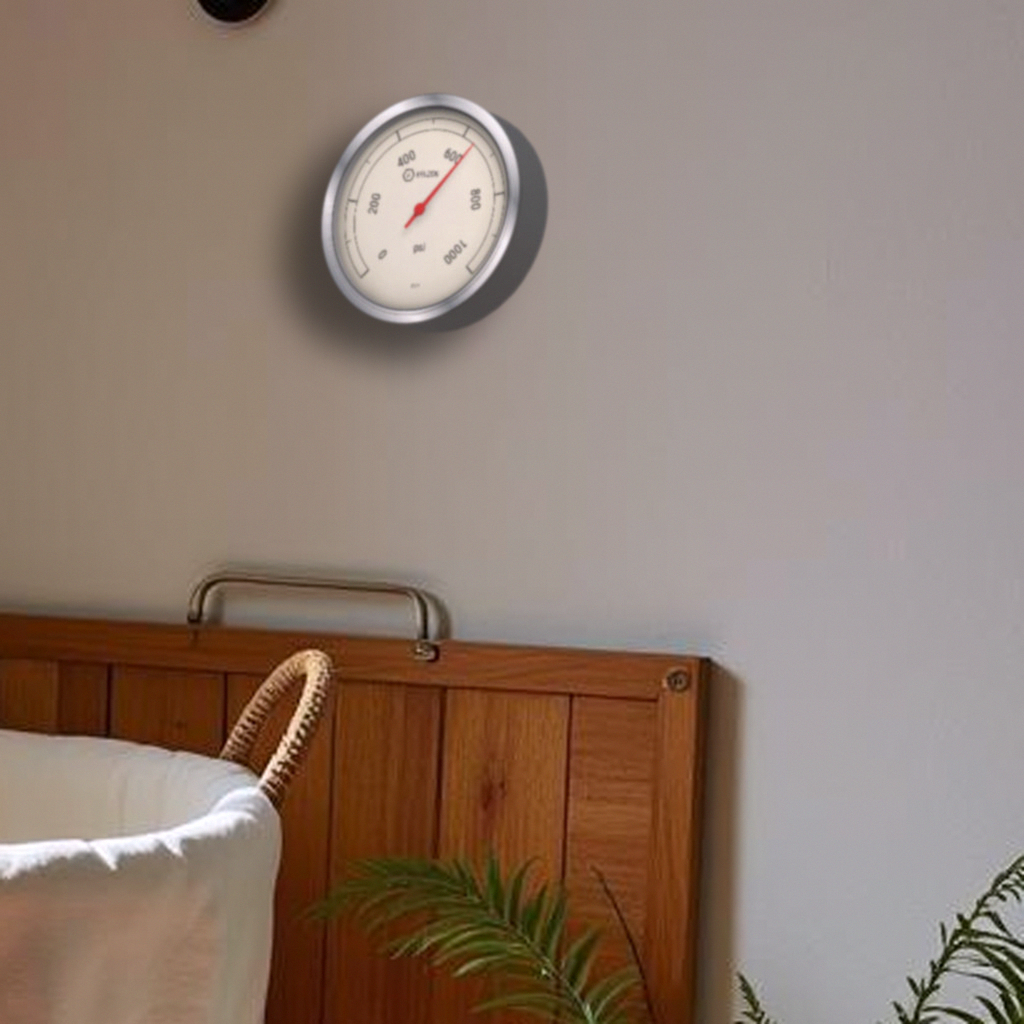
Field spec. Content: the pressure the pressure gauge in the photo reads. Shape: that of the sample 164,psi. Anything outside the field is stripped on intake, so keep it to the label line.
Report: 650,psi
